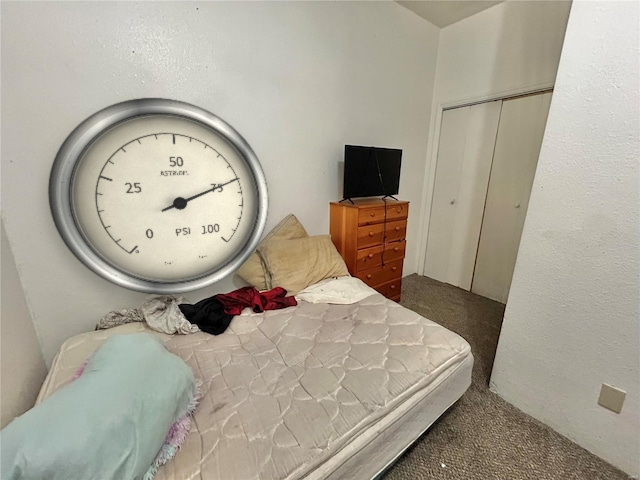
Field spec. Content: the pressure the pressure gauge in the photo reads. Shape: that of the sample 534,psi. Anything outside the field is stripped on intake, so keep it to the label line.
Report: 75,psi
